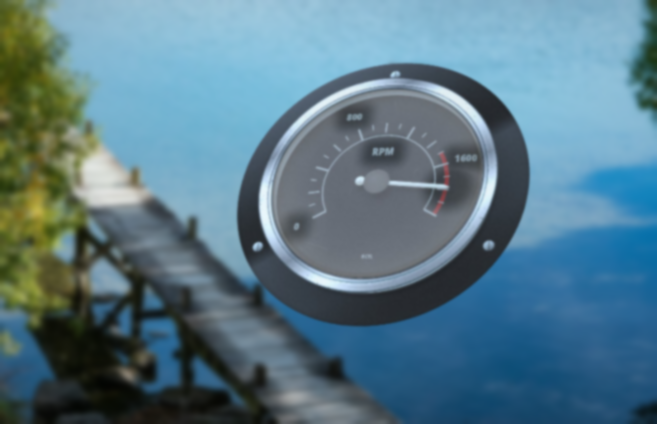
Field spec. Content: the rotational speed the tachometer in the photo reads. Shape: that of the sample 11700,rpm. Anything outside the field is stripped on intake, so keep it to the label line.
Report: 1800,rpm
